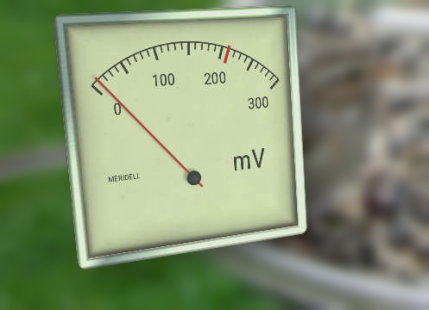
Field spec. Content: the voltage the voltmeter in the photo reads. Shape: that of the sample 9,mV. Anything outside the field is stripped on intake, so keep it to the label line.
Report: 10,mV
